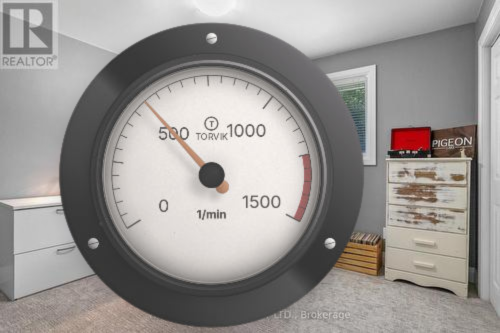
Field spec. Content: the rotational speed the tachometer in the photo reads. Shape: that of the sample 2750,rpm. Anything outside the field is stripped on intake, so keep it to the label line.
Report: 500,rpm
